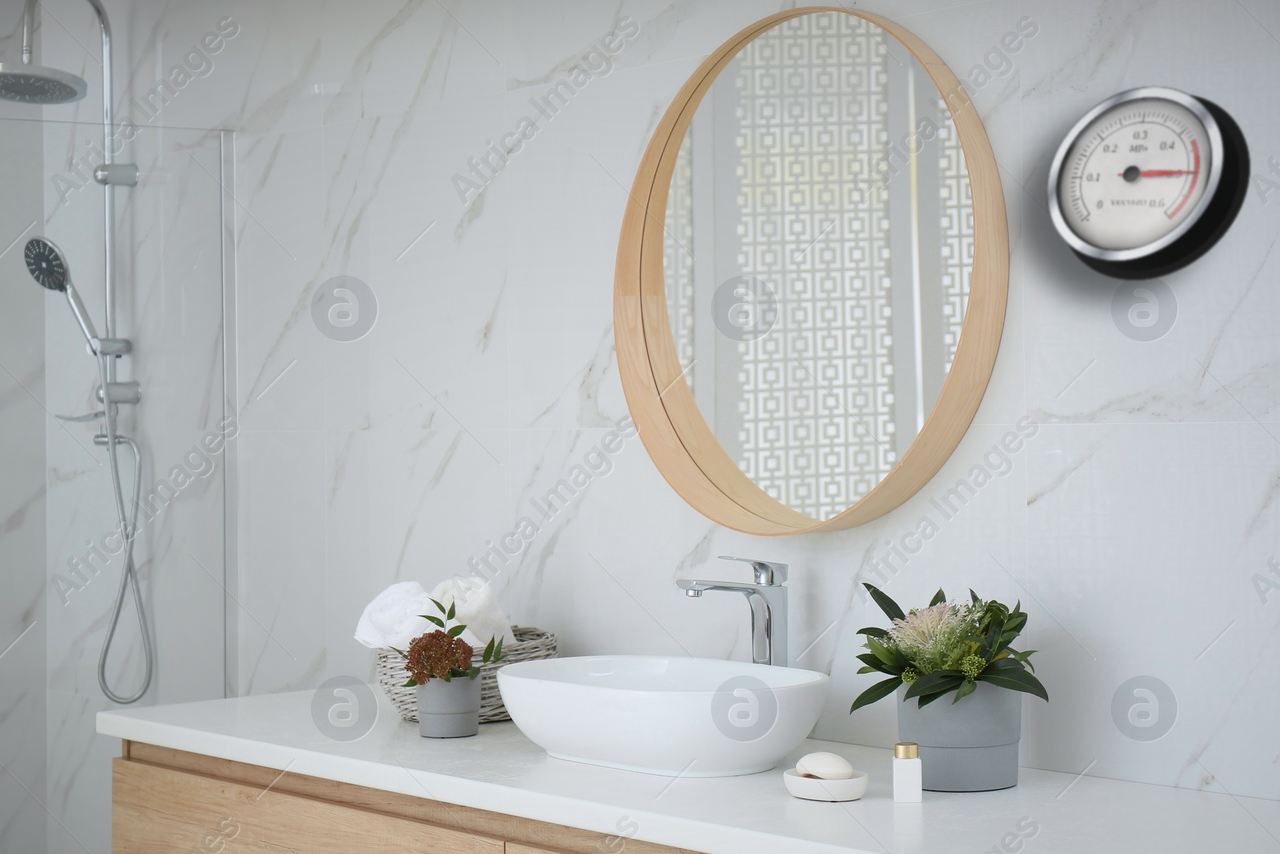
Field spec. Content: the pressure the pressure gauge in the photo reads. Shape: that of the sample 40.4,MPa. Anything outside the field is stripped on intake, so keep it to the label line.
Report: 0.5,MPa
